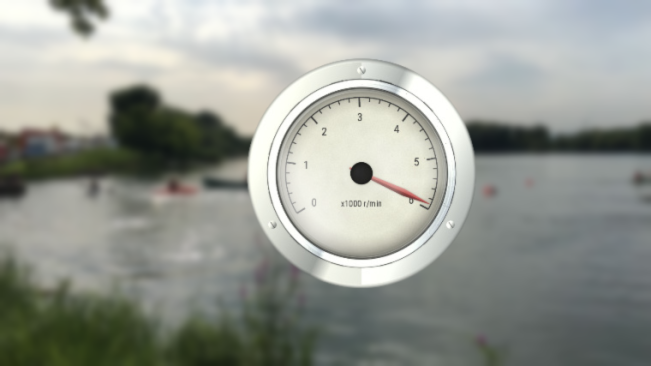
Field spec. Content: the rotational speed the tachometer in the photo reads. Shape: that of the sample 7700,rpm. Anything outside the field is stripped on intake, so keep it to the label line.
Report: 5900,rpm
